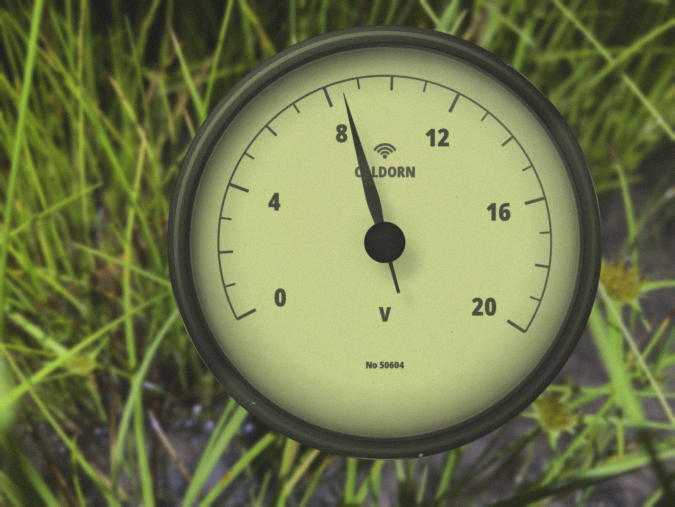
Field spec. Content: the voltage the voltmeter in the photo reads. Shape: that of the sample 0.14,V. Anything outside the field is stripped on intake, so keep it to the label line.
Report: 8.5,V
